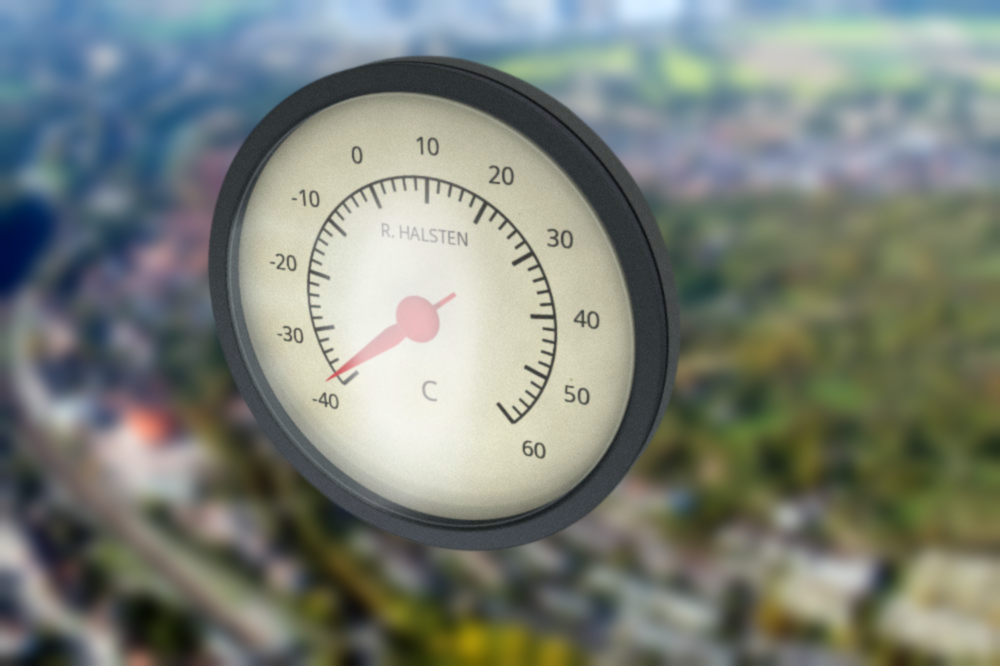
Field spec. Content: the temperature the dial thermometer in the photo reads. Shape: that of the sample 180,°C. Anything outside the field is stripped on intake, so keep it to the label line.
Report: -38,°C
